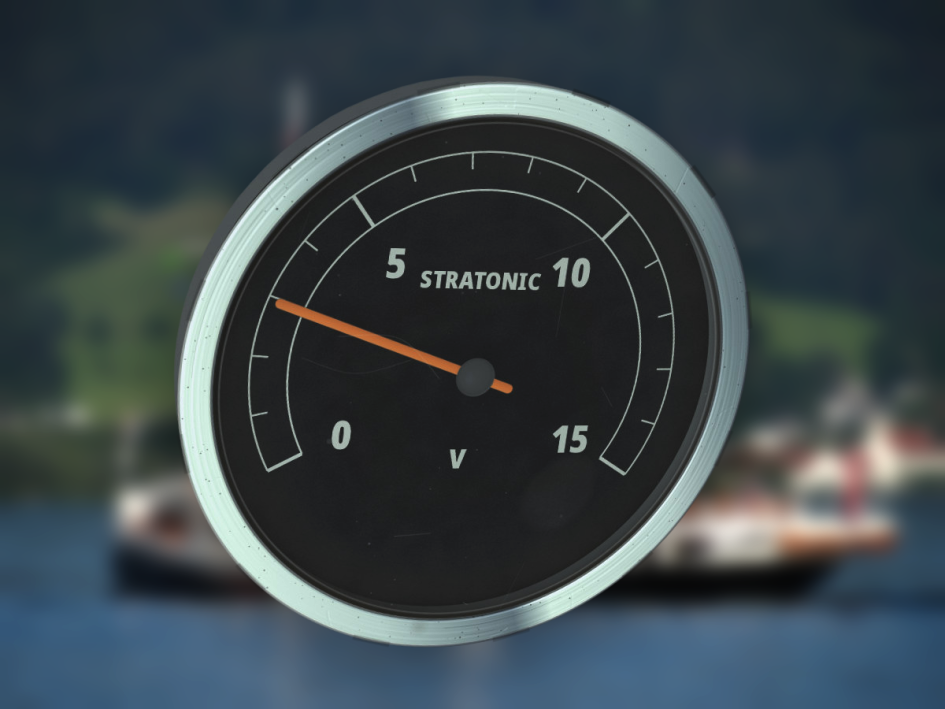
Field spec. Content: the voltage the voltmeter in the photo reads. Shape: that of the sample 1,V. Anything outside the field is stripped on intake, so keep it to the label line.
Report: 3,V
